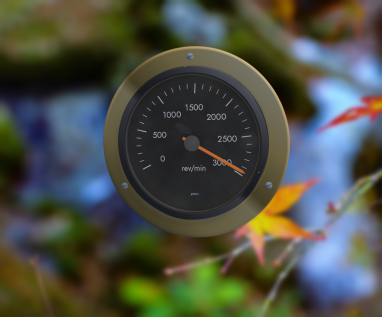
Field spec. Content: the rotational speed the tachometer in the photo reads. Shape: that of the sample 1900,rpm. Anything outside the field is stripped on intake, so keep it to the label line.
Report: 2950,rpm
